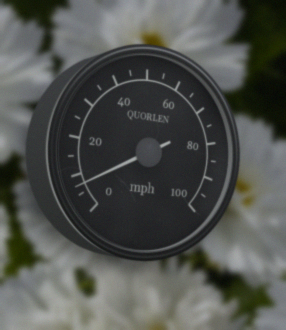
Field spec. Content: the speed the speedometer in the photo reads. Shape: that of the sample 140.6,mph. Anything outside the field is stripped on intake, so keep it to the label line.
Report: 7.5,mph
